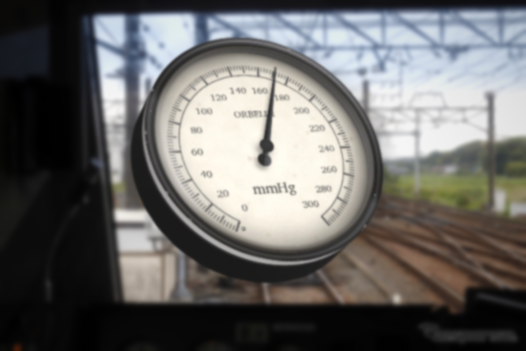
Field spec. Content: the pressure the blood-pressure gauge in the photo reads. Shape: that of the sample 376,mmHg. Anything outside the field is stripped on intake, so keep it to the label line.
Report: 170,mmHg
